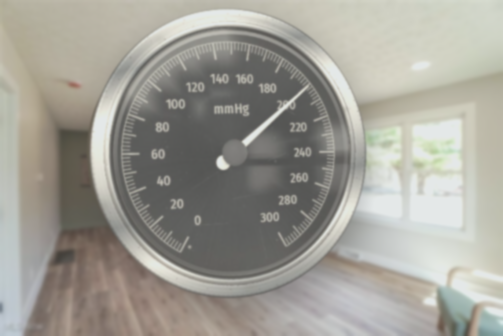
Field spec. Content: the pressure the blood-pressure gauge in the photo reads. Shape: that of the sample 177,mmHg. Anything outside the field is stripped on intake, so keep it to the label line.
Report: 200,mmHg
